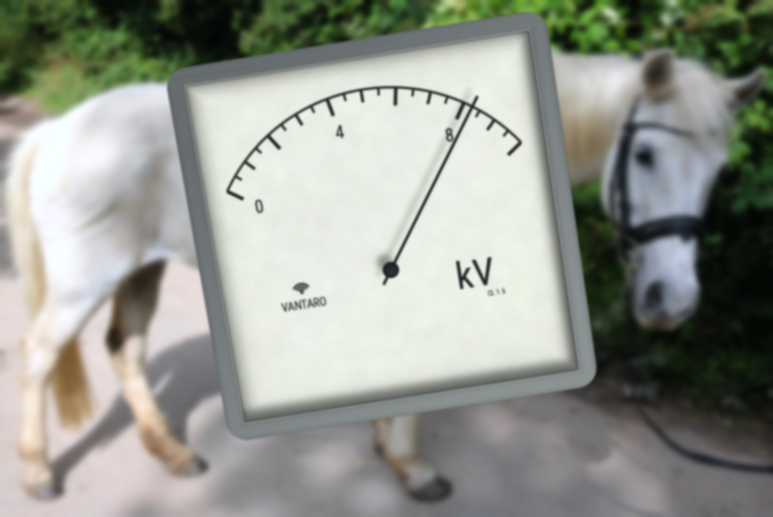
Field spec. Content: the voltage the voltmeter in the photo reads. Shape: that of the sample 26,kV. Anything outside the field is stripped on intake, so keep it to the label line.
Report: 8.25,kV
